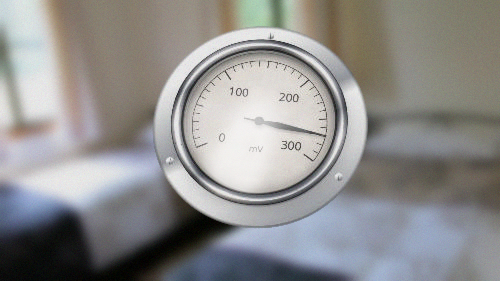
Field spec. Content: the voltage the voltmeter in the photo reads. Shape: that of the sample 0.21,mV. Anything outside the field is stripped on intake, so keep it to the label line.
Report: 270,mV
